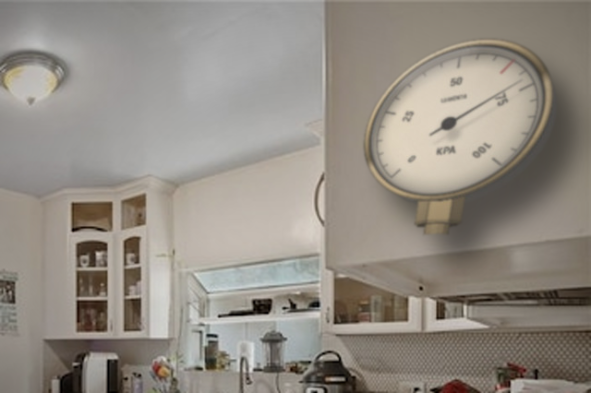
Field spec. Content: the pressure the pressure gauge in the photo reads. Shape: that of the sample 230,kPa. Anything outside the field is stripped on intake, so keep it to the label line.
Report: 72.5,kPa
